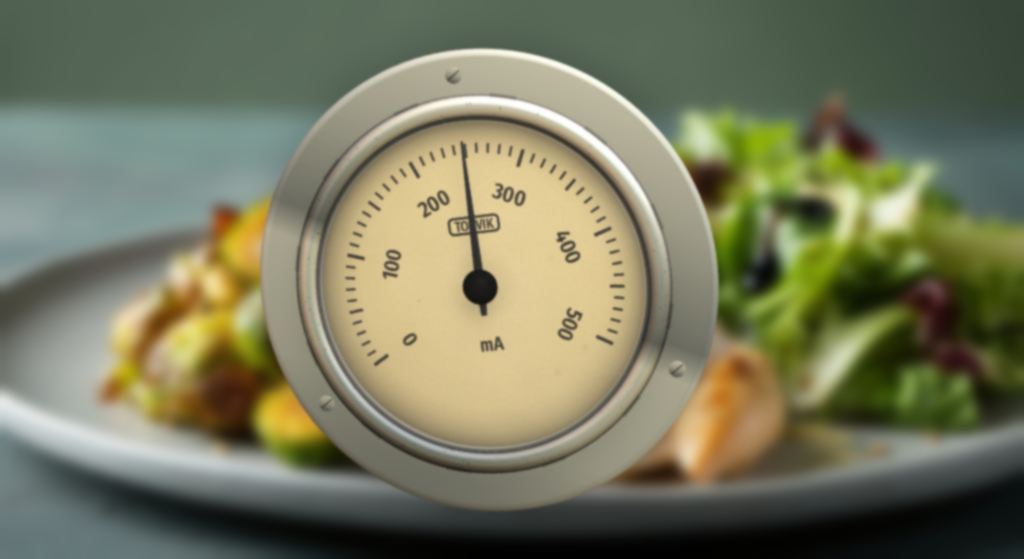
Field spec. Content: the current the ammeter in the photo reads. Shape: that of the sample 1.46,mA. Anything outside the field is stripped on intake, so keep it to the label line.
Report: 250,mA
